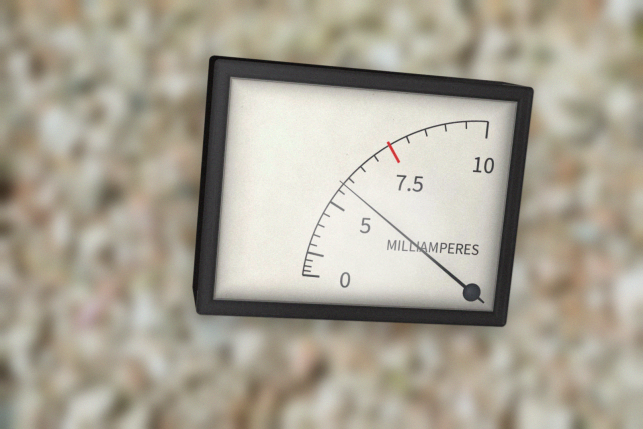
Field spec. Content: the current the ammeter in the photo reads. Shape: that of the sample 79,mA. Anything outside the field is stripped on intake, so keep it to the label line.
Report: 5.75,mA
